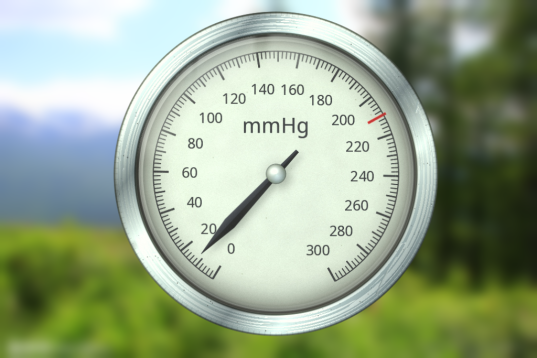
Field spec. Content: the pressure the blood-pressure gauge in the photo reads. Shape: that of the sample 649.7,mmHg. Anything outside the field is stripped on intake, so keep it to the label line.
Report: 12,mmHg
